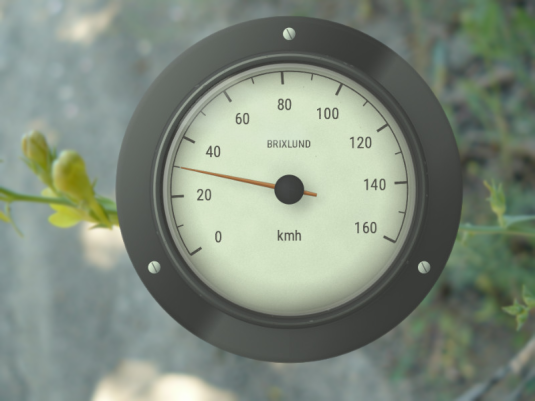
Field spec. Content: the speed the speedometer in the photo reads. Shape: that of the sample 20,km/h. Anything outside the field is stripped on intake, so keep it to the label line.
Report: 30,km/h
